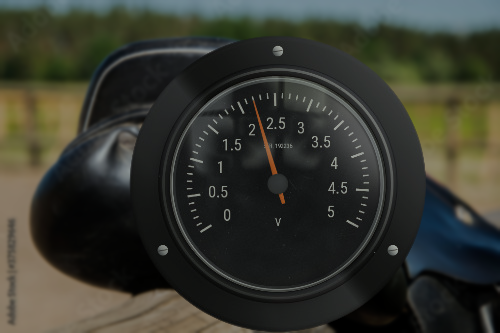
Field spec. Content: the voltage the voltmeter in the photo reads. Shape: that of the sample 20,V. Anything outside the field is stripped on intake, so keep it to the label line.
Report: 2.2,V
